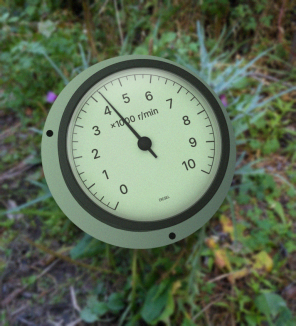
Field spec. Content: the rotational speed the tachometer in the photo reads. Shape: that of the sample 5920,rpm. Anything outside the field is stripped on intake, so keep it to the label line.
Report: 4250,rpm
